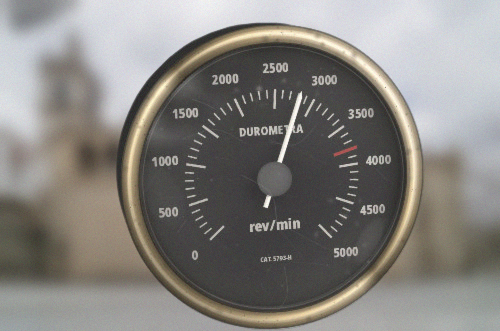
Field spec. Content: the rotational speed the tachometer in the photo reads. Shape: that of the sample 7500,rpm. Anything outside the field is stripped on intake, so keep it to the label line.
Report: 2800,rpm
